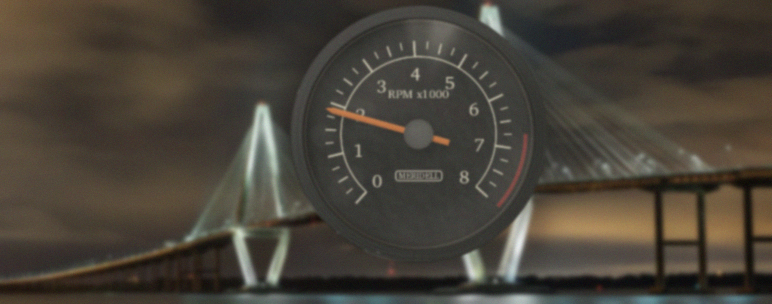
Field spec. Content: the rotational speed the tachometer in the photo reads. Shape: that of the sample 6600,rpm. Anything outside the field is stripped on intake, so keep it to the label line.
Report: 1875,rpm
